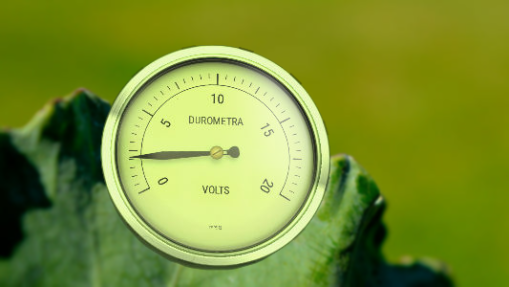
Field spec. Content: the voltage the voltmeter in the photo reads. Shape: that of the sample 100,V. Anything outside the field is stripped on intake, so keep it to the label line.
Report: 2,V
